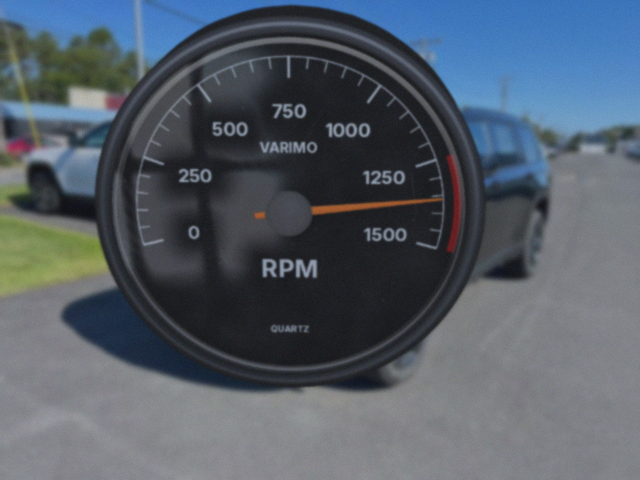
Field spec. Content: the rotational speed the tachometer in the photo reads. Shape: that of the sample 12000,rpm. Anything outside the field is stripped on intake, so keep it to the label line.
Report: 1350,rpm
